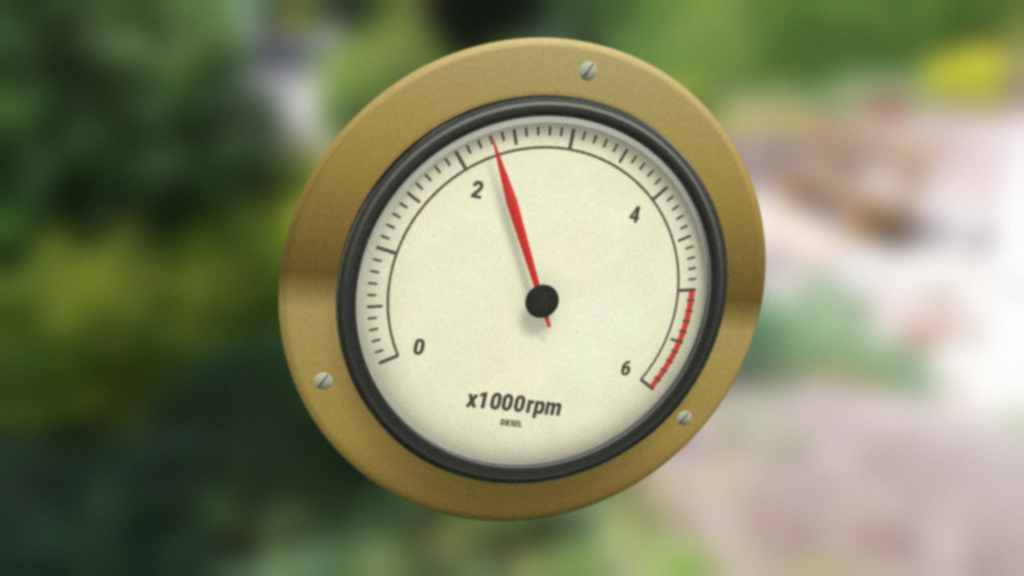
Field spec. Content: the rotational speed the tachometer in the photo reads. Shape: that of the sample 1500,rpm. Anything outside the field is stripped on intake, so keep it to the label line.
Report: 2300,rpm
